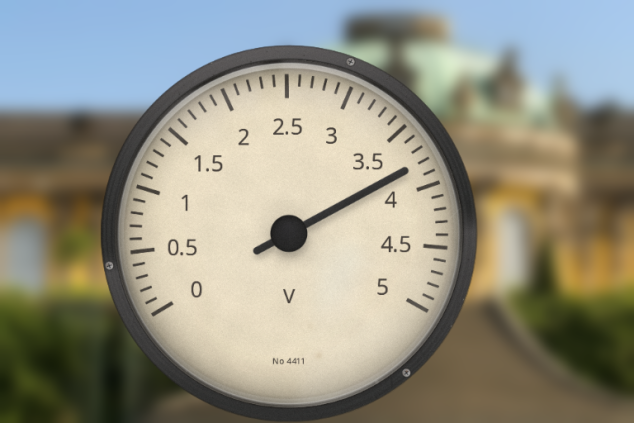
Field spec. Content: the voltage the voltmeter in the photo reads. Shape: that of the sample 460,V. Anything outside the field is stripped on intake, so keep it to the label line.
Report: 3.8,V
